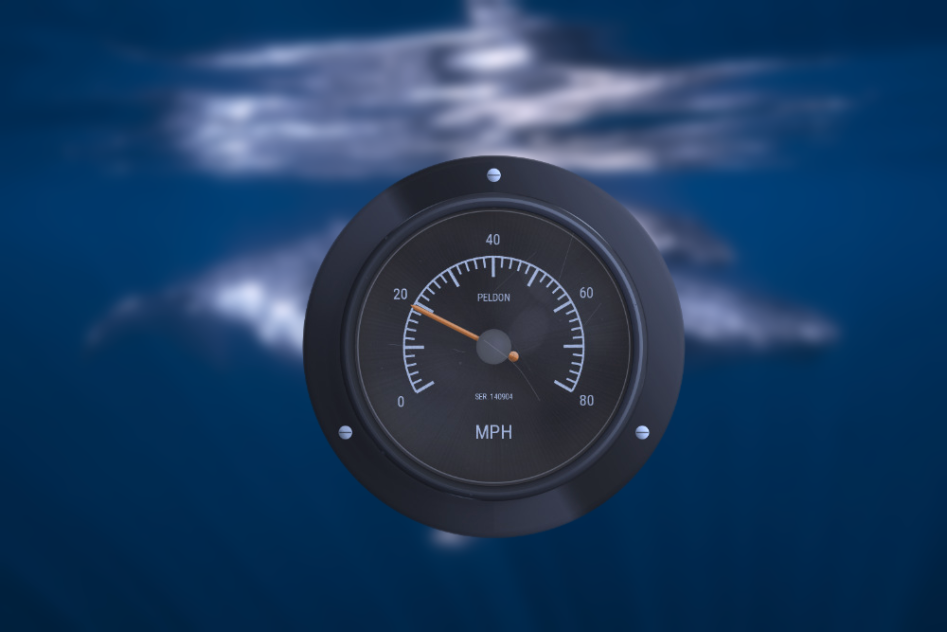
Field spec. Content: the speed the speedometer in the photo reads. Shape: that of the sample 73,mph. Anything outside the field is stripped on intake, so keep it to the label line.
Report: 19,mph
